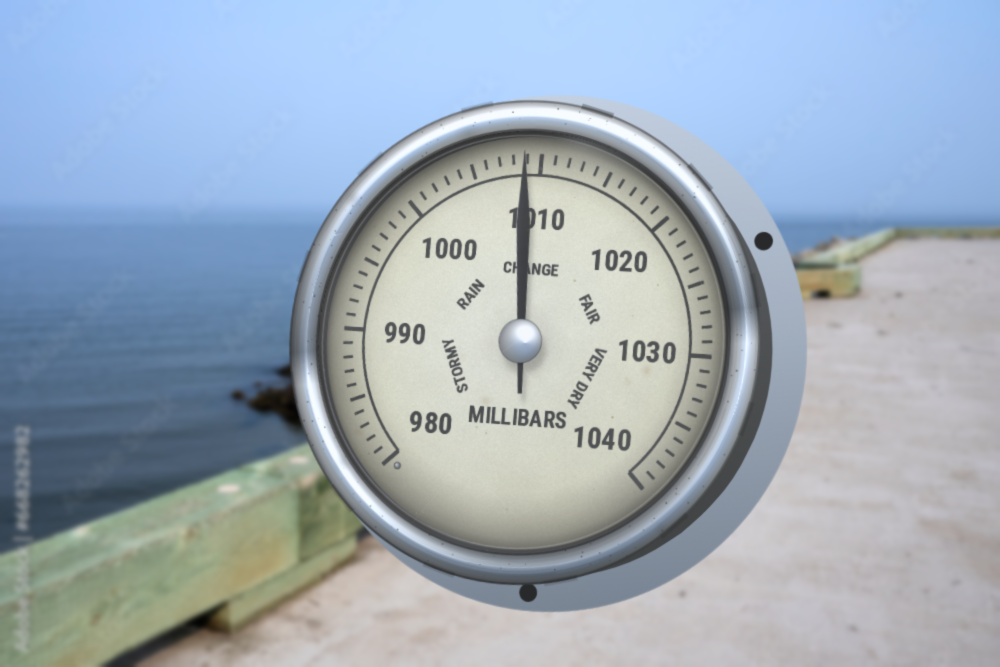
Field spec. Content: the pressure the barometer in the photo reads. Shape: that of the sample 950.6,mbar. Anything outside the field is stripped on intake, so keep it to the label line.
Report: 1009,mbar
